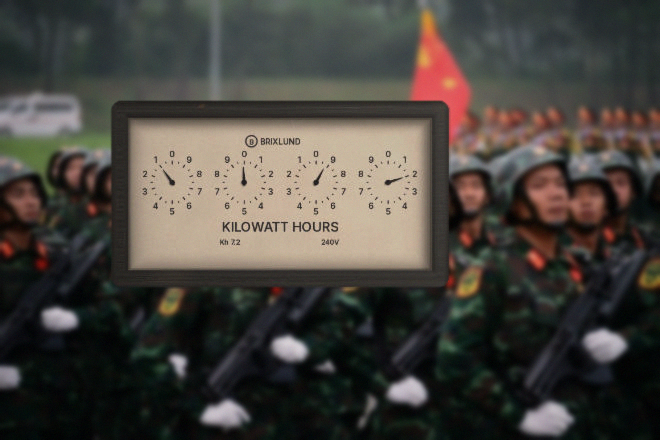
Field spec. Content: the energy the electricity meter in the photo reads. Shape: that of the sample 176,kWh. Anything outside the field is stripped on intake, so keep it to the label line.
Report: 992,kWh
